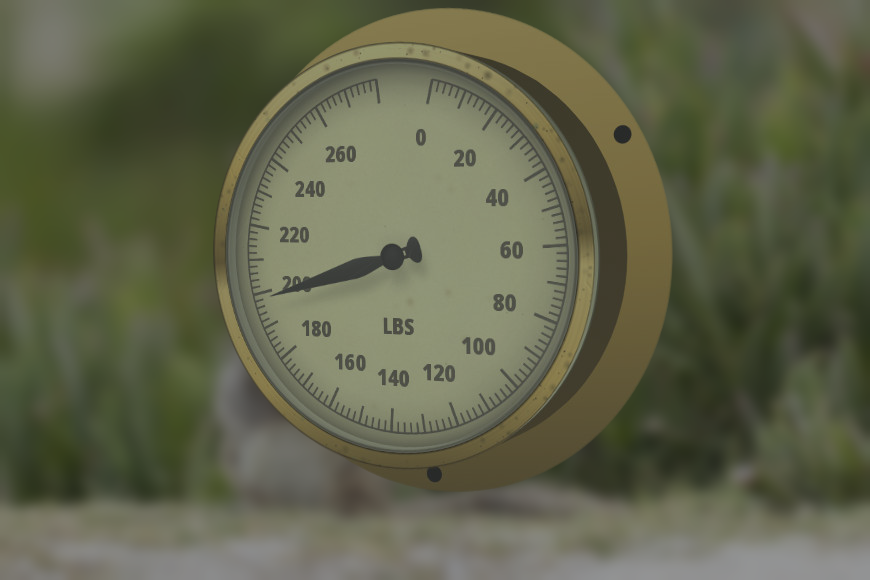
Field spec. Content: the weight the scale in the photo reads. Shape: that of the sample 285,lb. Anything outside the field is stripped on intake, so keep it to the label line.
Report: 198,lb
